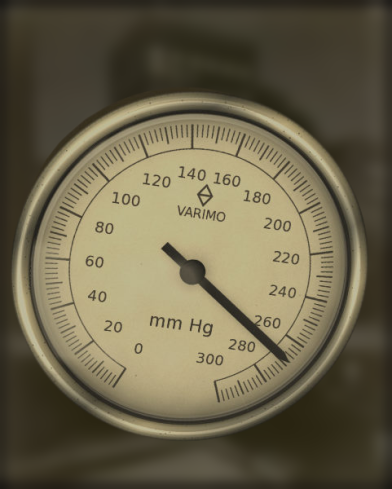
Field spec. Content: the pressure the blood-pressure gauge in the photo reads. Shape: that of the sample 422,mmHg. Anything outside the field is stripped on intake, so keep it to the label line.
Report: 268,mmHg
